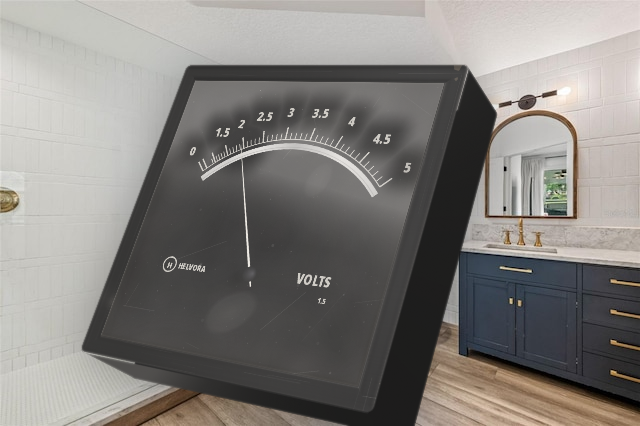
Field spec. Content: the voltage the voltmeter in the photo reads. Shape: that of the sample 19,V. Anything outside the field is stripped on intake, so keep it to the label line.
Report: 2,V
